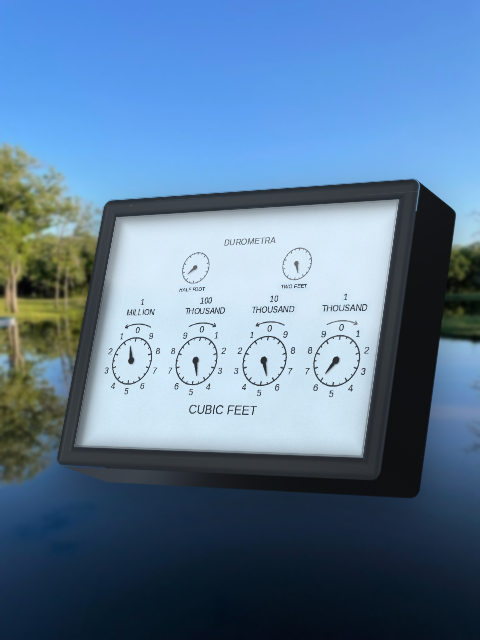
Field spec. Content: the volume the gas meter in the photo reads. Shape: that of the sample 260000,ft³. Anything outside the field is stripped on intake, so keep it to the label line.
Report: 45600,ft³
